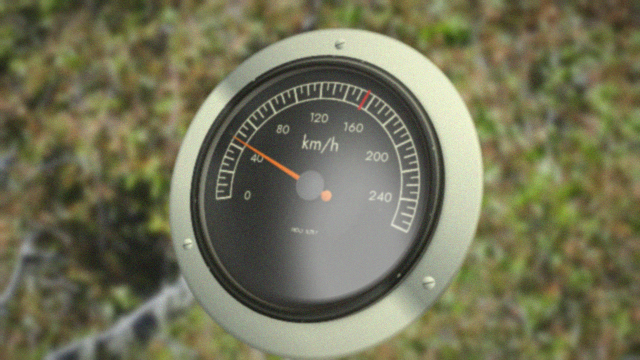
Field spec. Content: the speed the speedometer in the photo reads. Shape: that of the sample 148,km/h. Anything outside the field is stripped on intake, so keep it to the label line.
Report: 45,km/h
